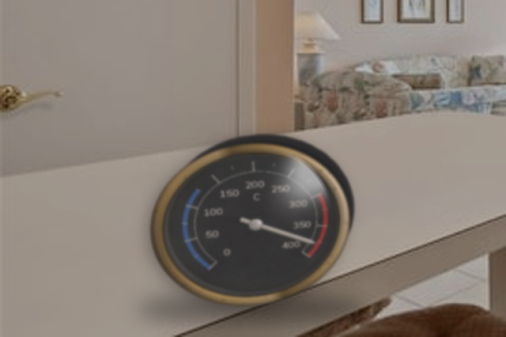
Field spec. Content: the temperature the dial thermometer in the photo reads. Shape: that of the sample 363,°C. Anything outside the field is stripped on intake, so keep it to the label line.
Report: 375,°C
